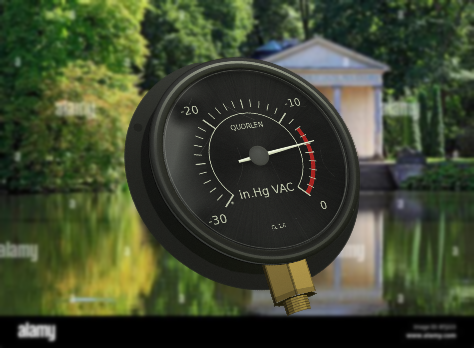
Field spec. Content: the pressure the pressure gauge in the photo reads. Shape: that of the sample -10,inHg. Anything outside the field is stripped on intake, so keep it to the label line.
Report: -6,inHg
